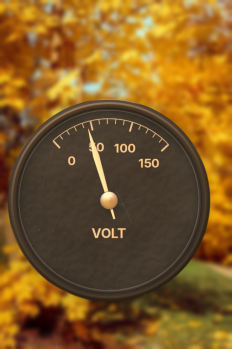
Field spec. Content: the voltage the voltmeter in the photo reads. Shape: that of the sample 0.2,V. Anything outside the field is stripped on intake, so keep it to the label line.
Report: 45,V
